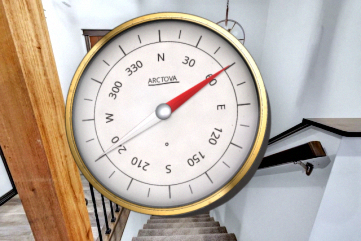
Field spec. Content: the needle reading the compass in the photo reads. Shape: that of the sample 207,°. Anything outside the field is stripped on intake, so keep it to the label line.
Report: 60,°
